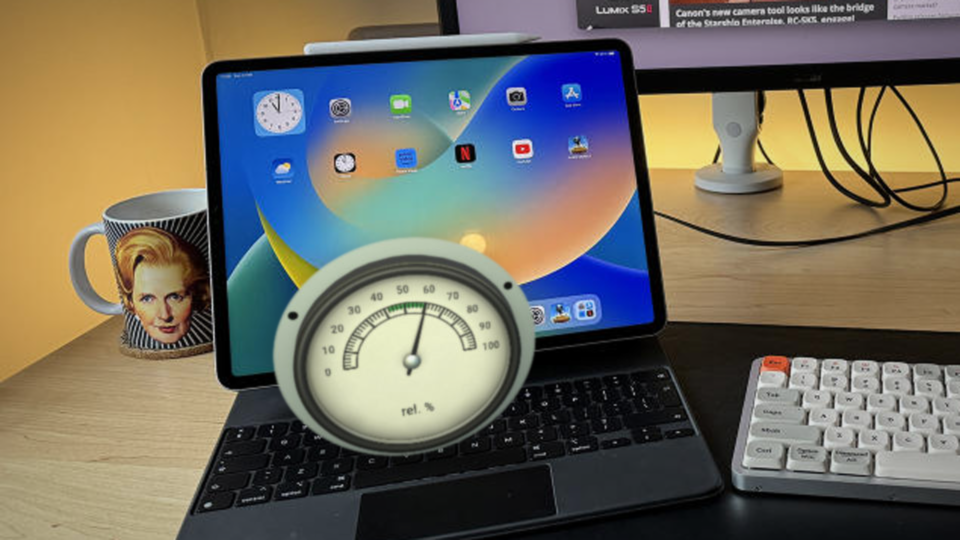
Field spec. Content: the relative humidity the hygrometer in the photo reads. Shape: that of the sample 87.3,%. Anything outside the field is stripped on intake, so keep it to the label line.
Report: 60,%
